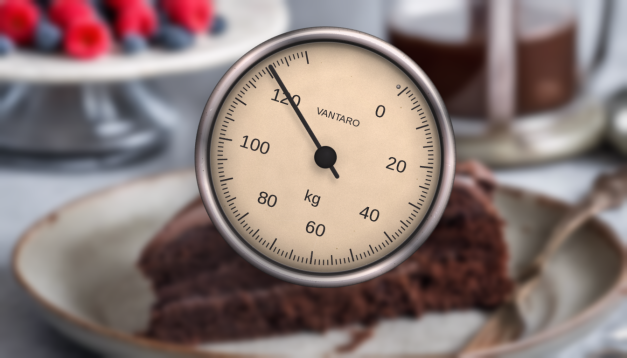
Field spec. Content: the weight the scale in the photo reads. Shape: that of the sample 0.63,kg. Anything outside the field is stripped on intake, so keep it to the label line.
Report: 121,kg
